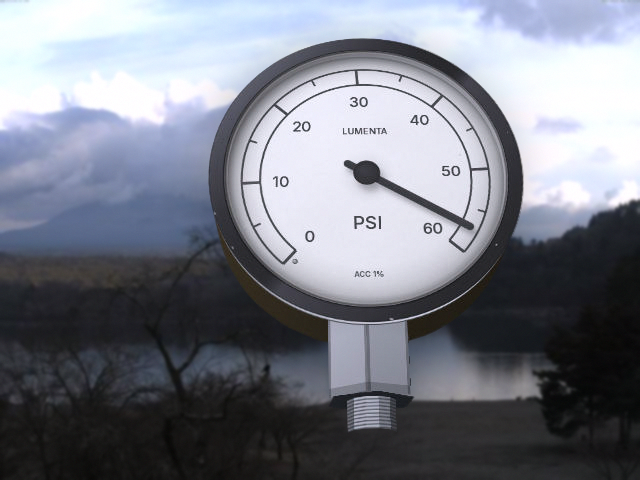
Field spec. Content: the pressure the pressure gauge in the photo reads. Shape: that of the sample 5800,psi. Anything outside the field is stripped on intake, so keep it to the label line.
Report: 57.5,psi
